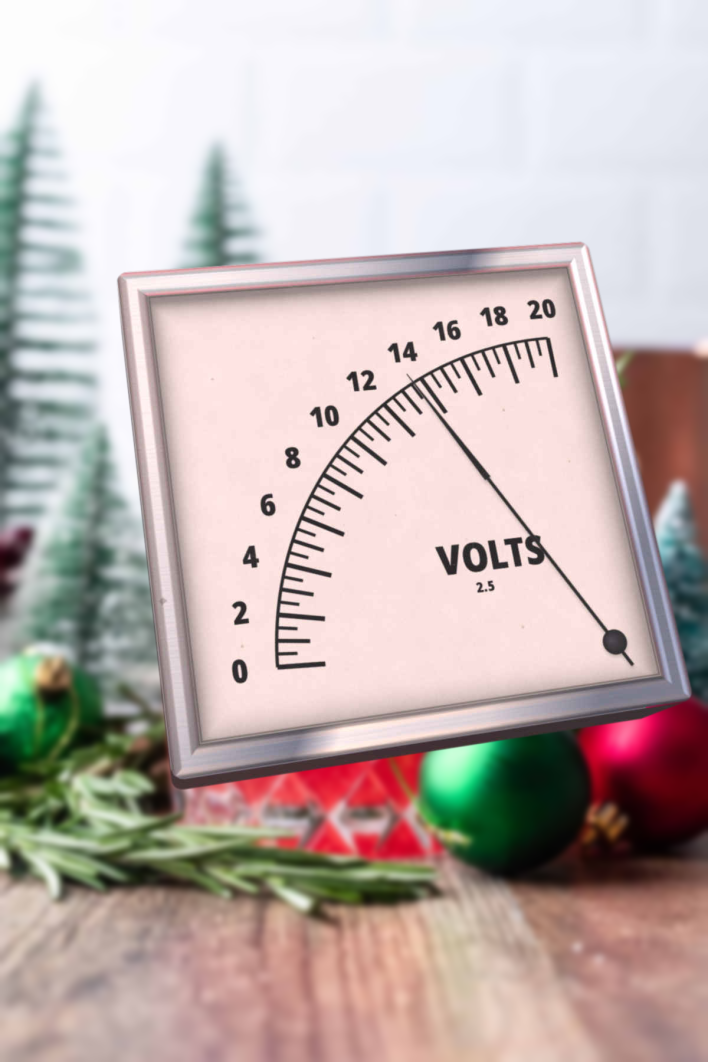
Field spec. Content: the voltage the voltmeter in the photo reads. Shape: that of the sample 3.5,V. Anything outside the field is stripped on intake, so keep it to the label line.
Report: 13.5,V
